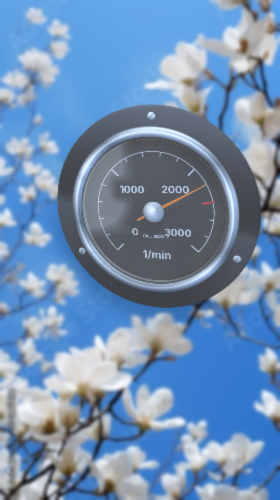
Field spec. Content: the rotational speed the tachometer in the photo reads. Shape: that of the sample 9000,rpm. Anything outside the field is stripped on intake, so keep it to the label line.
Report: 2200,rpm
